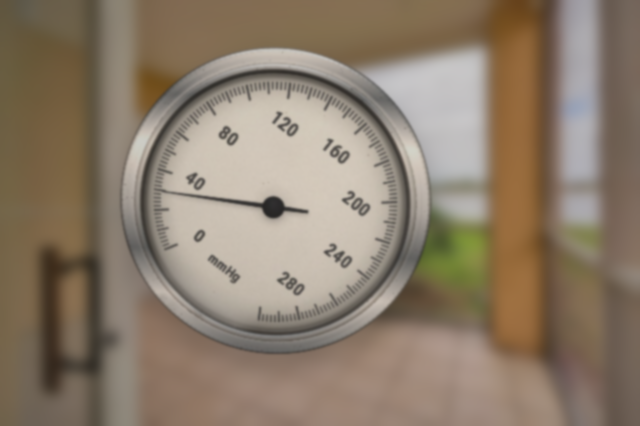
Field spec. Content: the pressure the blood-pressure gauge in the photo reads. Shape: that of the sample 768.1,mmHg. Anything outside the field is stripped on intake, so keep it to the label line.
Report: 30,mmHg
